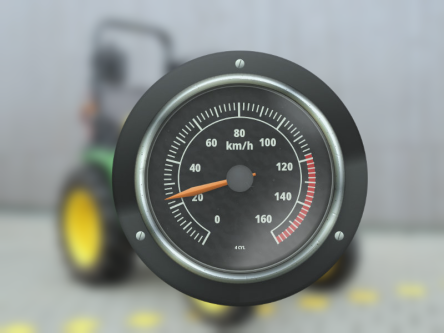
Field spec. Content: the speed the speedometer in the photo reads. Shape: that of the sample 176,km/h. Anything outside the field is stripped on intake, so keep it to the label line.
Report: 24,km/h
